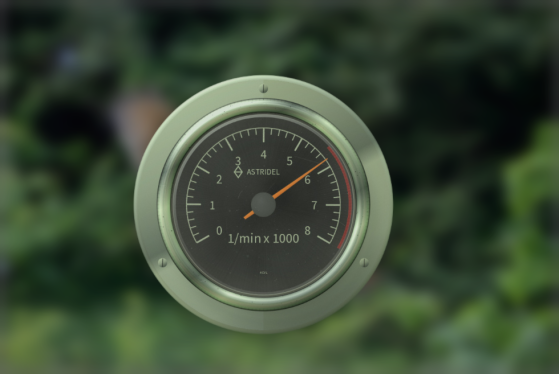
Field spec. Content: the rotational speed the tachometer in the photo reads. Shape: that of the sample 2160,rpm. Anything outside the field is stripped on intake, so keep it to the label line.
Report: 5800,rpm
